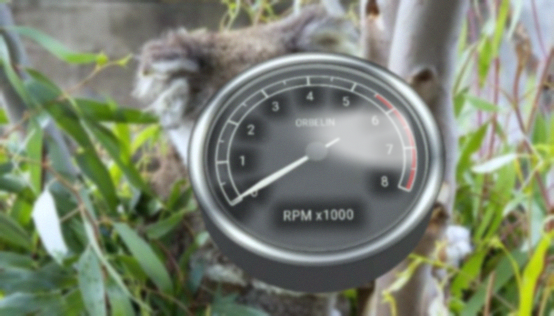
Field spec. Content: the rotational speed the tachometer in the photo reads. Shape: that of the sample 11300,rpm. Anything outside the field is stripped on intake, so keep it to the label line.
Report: 0,rpm
